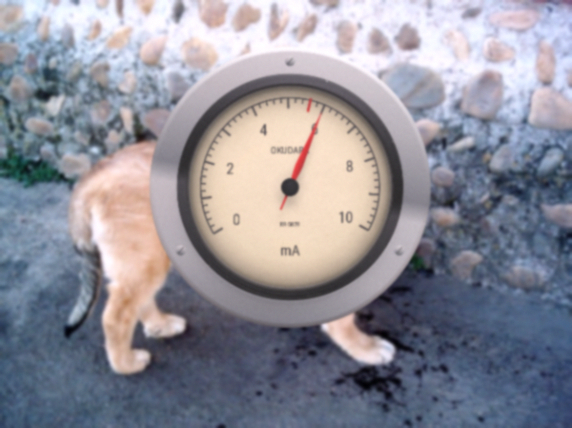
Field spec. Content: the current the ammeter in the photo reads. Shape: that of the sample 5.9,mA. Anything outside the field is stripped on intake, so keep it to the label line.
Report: 6,mA
